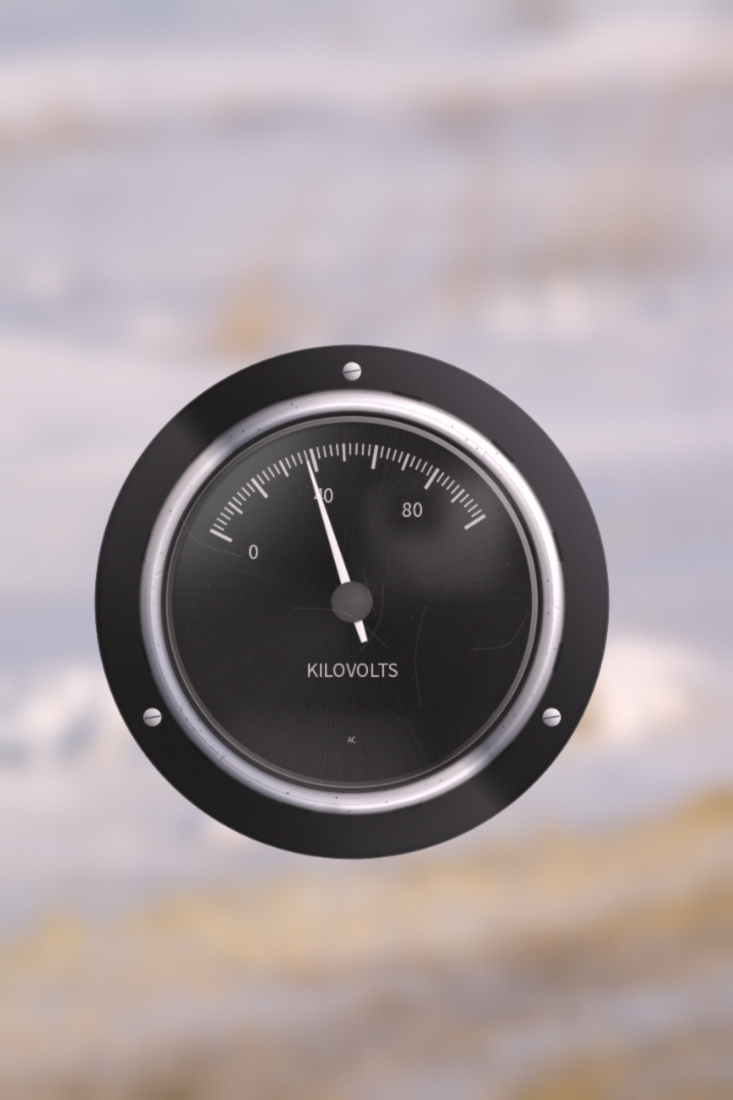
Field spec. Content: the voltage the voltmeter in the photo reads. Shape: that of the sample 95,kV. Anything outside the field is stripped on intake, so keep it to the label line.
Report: 38,kV
